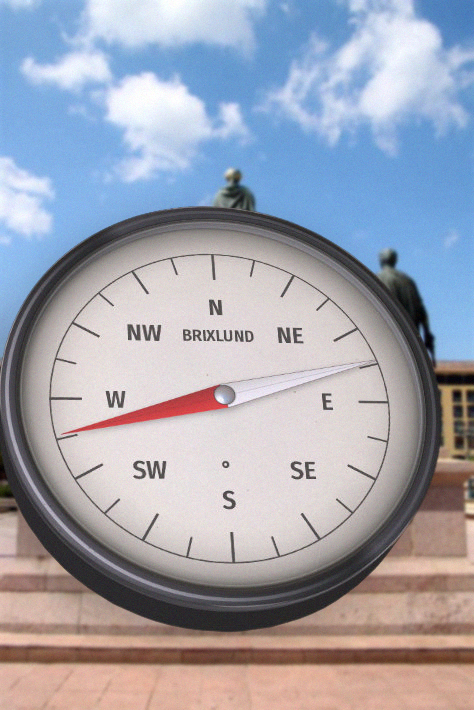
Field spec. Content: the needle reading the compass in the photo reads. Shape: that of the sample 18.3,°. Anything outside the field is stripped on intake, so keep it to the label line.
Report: 255,°
